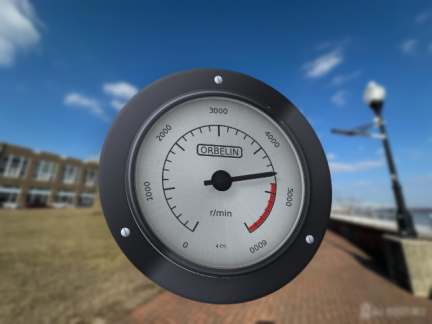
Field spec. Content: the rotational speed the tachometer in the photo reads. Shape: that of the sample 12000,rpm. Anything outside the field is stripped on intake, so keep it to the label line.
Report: 4600,rpm
